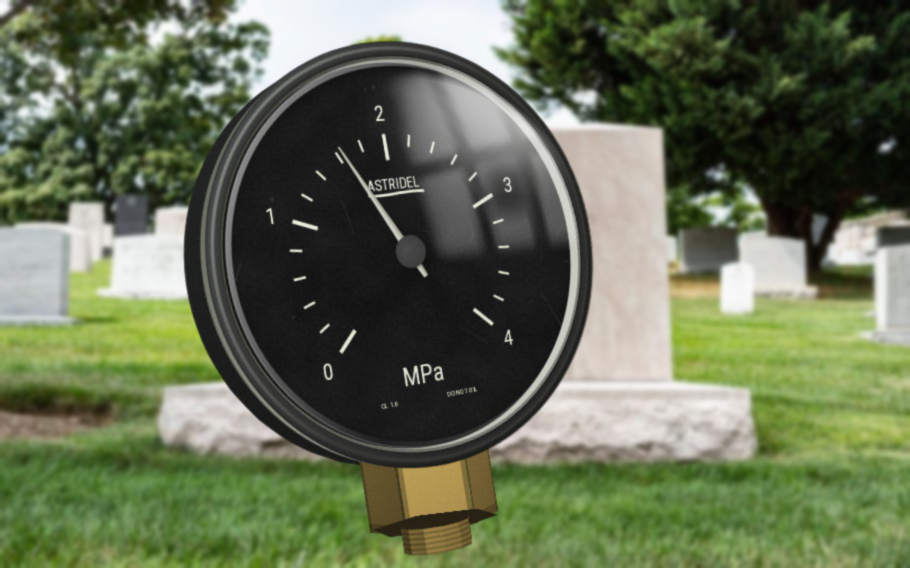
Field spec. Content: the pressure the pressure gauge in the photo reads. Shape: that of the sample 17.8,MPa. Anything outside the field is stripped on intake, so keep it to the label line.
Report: 1.6,MPa
